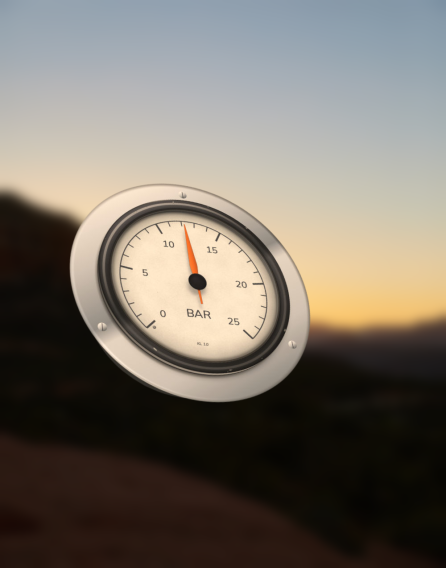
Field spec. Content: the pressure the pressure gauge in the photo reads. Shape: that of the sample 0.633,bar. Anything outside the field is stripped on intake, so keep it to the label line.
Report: 12,bar
